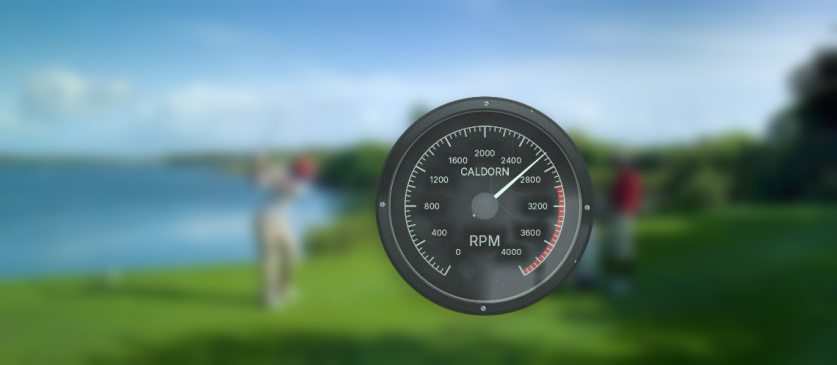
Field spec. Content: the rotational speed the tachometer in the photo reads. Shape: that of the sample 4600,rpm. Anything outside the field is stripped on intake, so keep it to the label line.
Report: 2650,rpm
